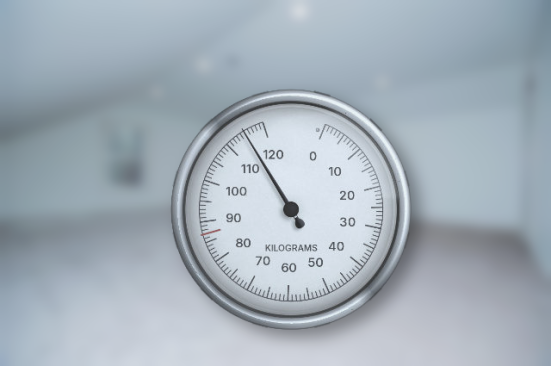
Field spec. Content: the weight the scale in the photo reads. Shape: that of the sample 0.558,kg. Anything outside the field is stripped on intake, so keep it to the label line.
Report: 115,kg
